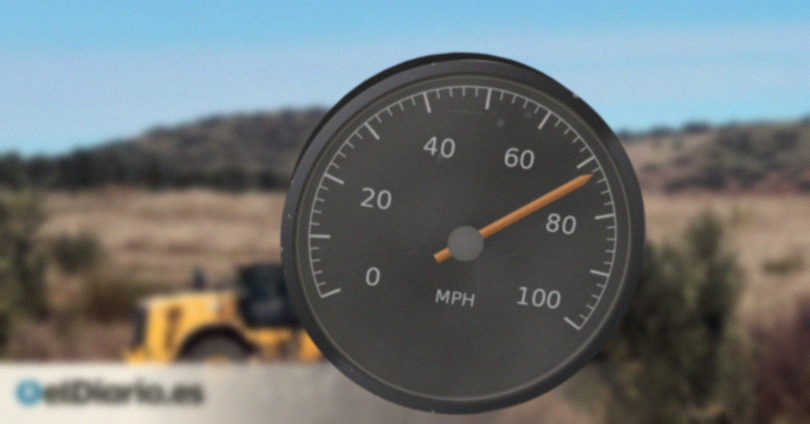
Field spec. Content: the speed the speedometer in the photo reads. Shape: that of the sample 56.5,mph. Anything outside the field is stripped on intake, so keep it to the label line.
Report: 72,mph
